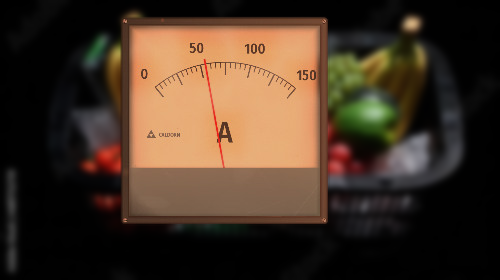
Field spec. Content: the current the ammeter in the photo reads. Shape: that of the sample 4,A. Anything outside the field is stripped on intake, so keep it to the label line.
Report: 55,A
